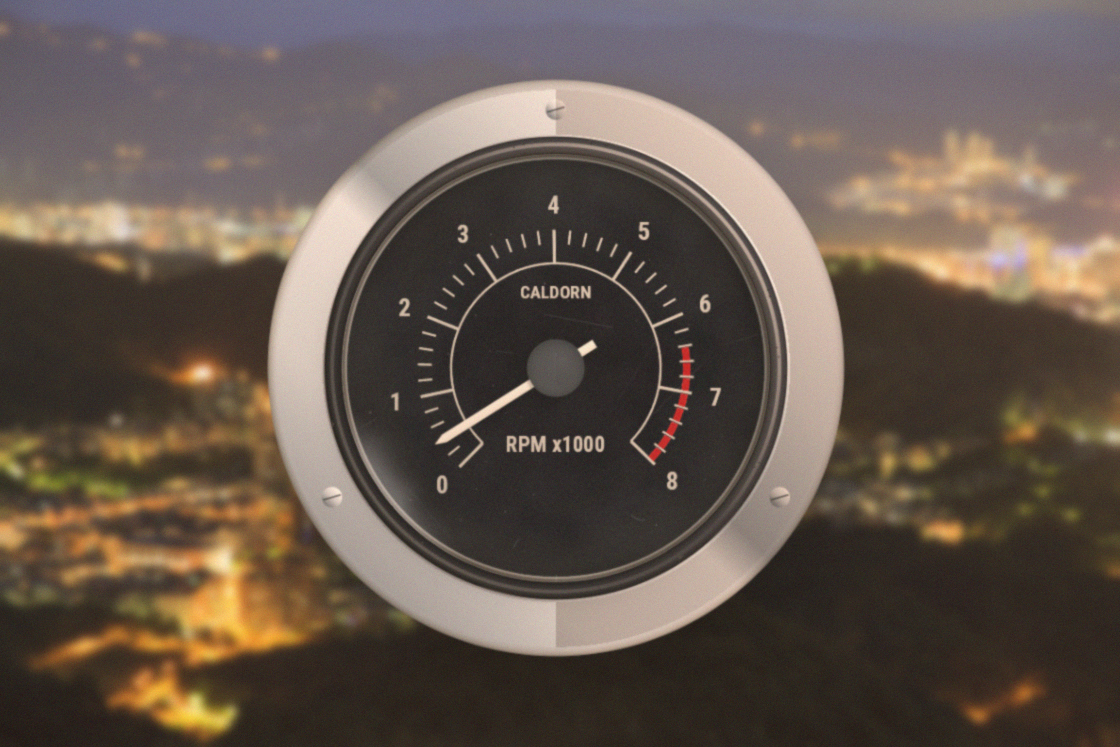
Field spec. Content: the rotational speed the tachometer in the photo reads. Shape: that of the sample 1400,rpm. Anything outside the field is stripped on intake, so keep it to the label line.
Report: 400,rpm
